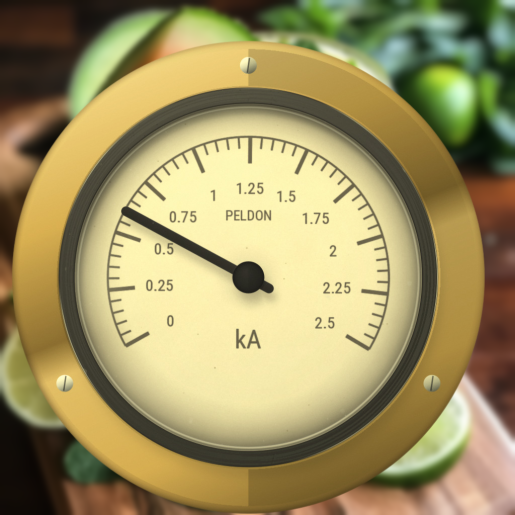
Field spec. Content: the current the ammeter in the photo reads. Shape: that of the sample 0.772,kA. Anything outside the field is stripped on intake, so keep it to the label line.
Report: 0.6,kA
